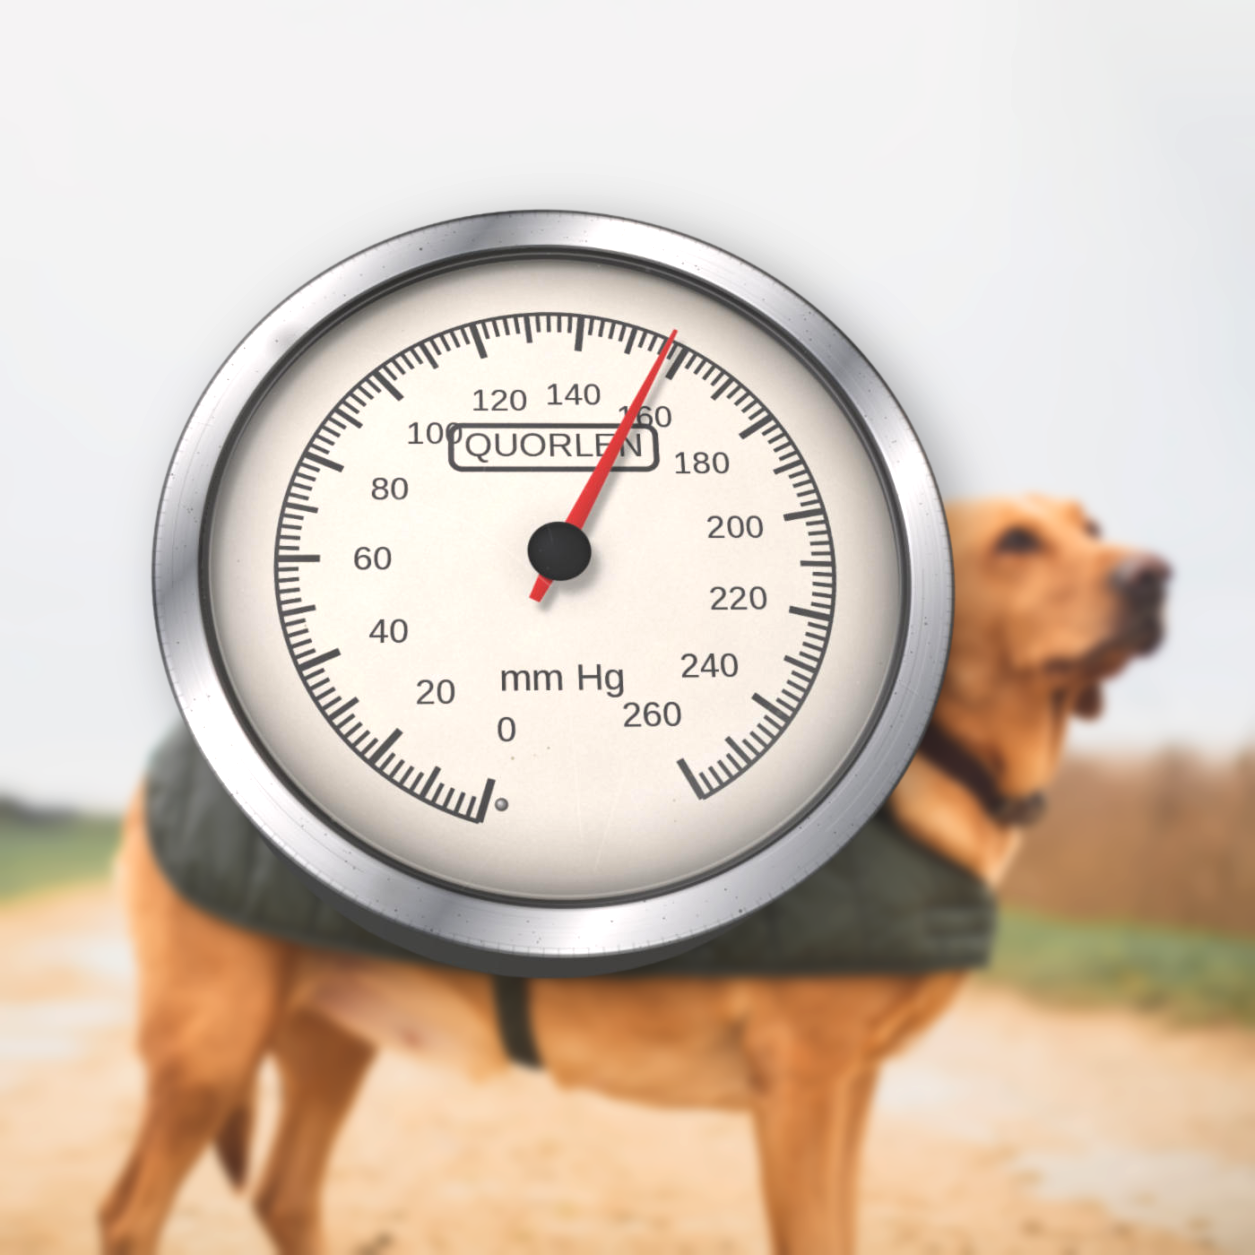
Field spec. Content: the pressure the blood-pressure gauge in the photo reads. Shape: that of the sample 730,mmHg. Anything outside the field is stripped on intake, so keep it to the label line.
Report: 157,mmHg
